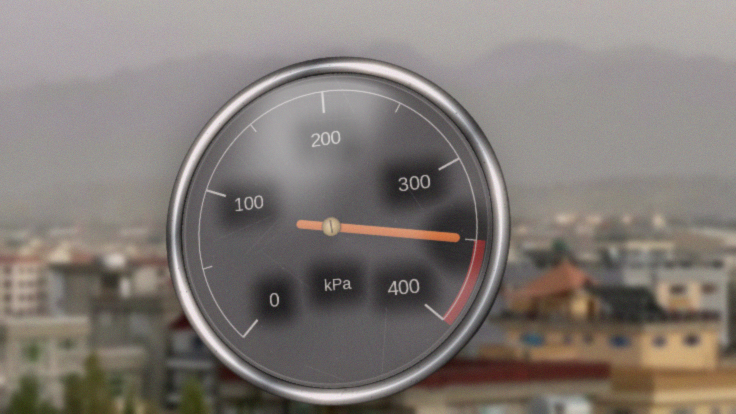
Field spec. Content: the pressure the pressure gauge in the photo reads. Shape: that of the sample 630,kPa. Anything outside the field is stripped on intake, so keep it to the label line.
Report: 350,kPa
